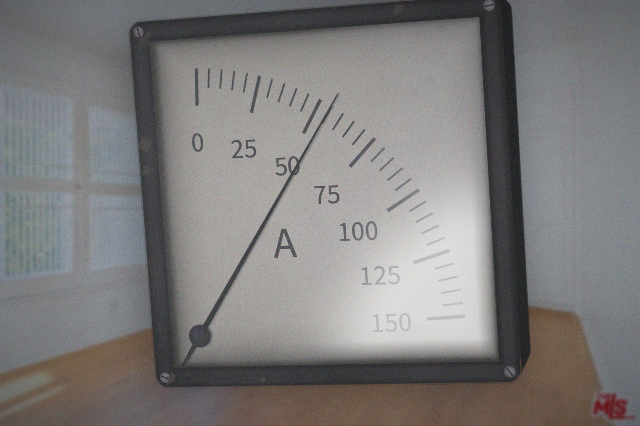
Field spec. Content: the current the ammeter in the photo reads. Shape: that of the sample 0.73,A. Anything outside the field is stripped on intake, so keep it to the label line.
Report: 55,A
